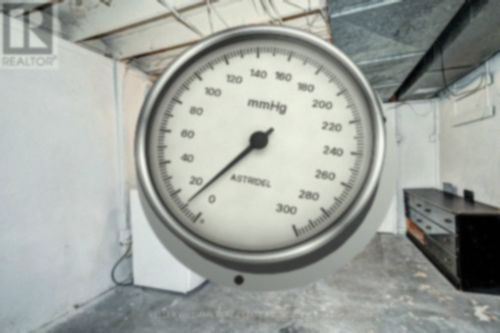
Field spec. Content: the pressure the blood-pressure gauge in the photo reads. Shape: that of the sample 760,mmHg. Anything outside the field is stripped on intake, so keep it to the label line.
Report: 10,mmHg
